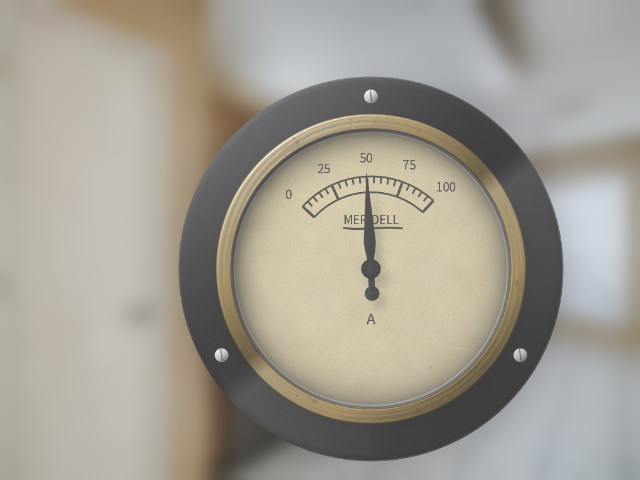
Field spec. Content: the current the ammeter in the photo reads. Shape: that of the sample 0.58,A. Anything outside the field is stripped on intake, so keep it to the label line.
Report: 50,A
